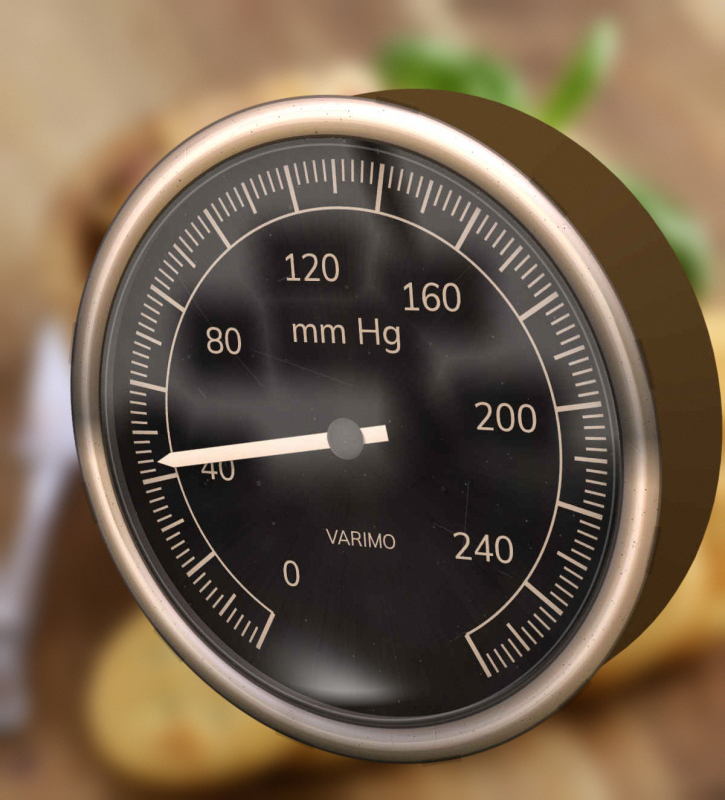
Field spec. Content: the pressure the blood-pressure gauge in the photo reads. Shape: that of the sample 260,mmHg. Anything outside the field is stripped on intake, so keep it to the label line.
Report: 44,mmHg
